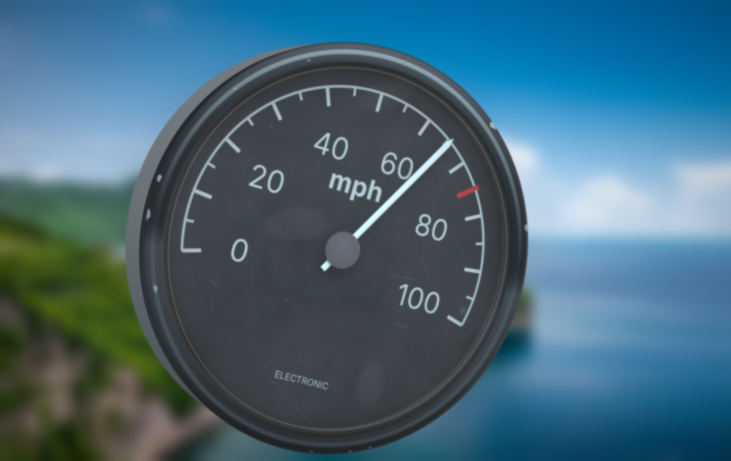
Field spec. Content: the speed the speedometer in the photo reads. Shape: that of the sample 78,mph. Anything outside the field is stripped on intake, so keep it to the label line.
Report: 65,mph
